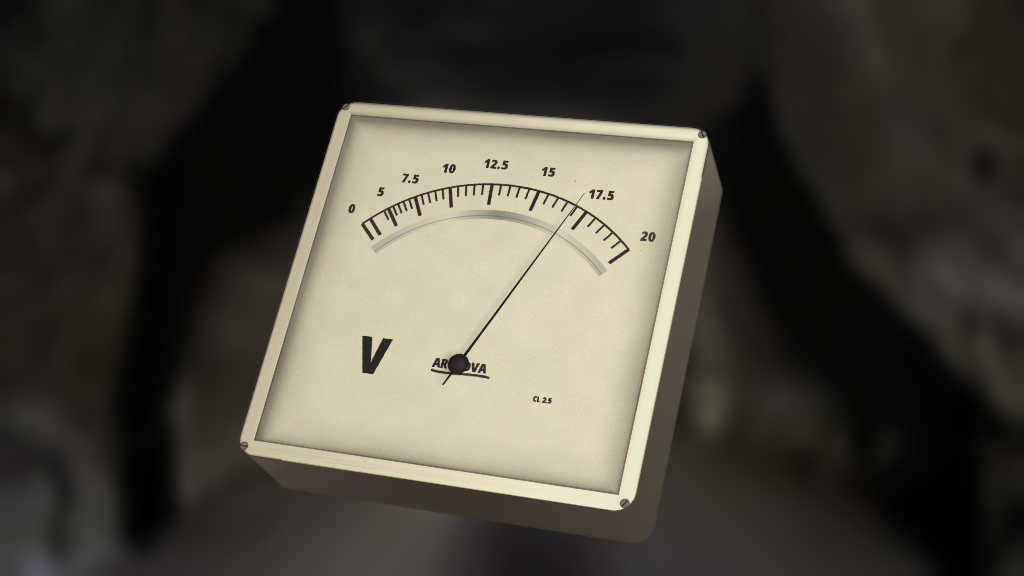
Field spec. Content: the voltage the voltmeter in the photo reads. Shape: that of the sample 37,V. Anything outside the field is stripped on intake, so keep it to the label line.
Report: 17,V
